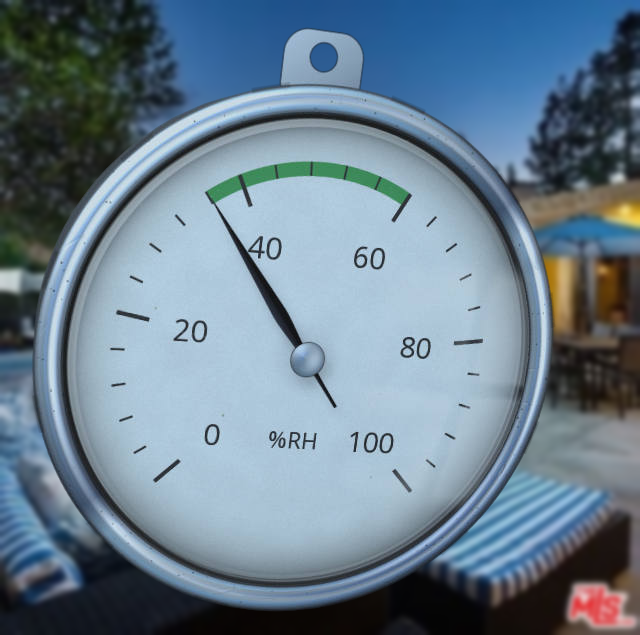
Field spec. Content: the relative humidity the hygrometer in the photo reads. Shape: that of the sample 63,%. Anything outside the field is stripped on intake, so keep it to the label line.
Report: 36,%
